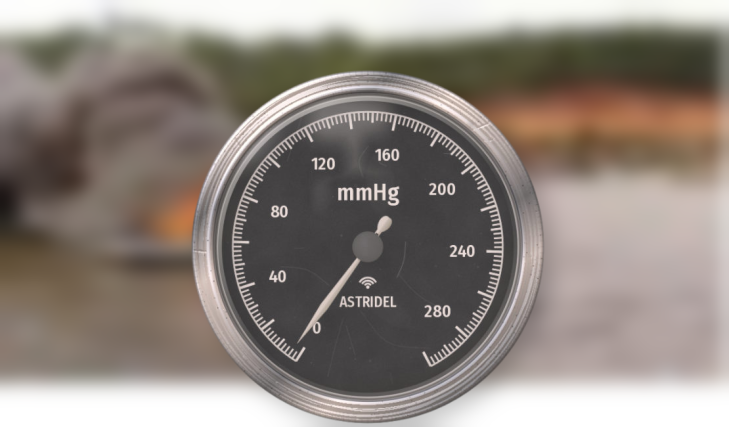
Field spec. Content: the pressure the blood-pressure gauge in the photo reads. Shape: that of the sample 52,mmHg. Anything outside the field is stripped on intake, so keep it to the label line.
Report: 4,mmHg
